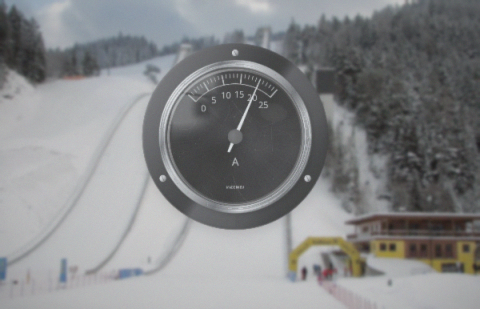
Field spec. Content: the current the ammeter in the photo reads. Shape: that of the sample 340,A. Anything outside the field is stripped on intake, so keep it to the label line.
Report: 20,A
